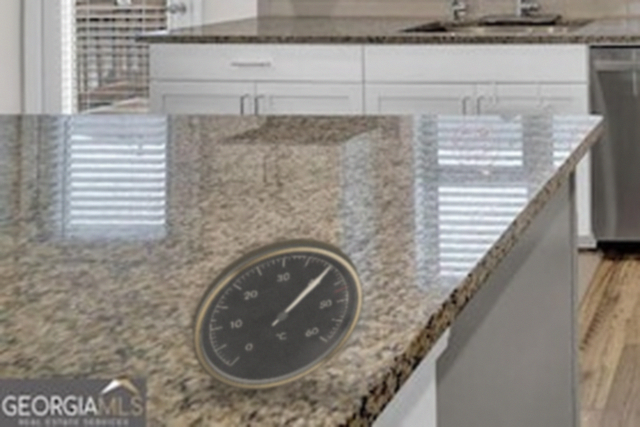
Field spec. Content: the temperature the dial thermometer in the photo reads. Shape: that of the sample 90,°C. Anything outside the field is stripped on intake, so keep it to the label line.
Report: 40,°C
